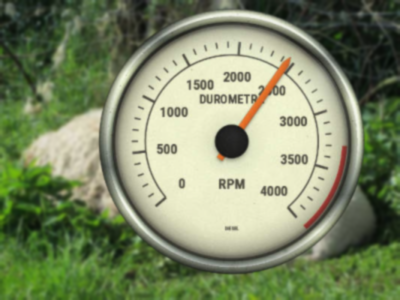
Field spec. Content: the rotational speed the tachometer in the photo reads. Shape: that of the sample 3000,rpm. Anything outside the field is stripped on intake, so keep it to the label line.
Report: 2450,rpm
